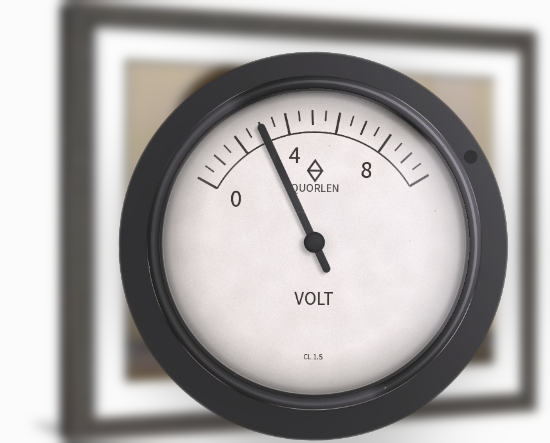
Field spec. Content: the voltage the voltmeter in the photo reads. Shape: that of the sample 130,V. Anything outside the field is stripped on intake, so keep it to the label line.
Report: 3,V
